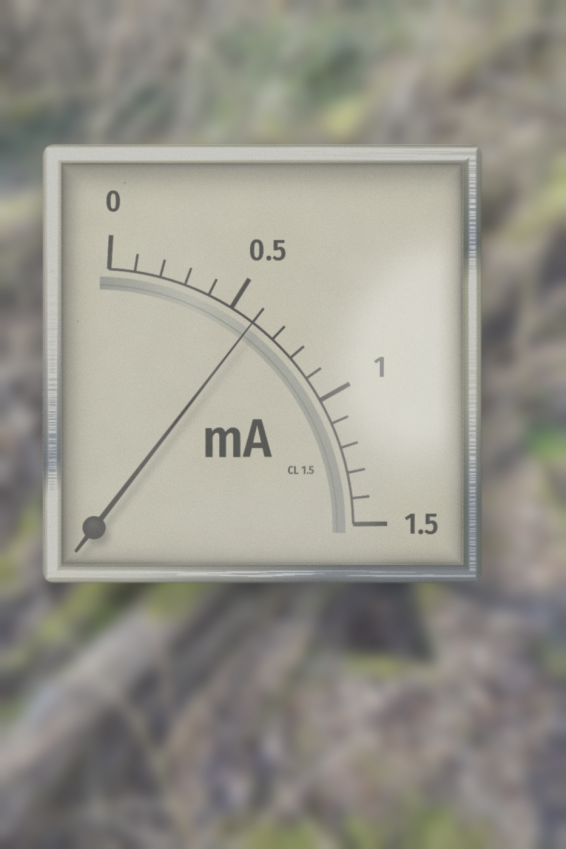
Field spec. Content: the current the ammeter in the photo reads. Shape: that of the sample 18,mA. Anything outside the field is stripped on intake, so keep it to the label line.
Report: 0.6,mA
